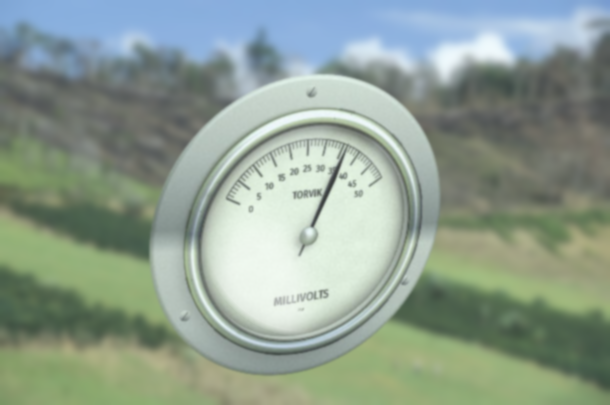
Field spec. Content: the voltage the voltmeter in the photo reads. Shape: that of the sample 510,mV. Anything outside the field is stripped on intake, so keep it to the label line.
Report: 35,mV
